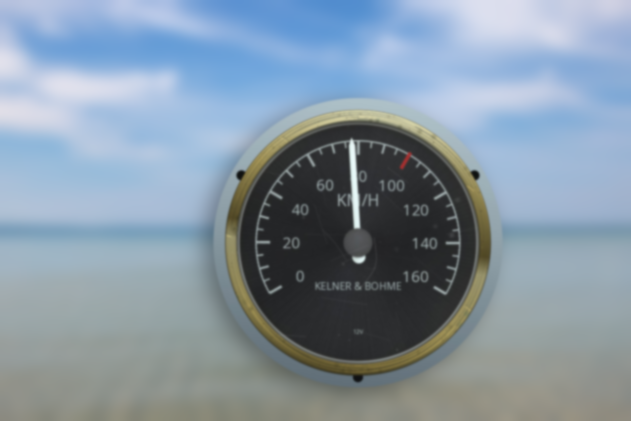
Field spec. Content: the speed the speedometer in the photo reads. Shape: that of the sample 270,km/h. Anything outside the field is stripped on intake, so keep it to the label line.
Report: 77.5,km/h
